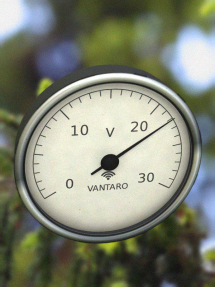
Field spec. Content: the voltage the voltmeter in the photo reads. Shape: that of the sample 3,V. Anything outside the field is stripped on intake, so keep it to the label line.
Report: 22,V
